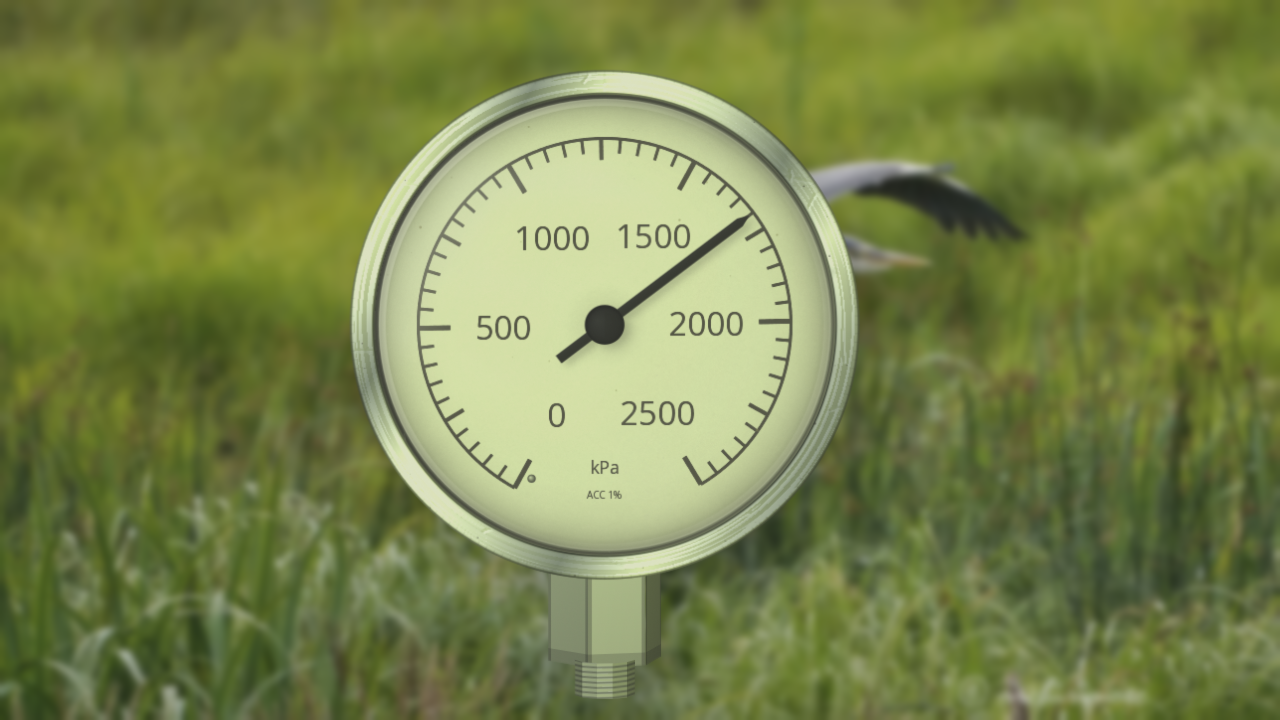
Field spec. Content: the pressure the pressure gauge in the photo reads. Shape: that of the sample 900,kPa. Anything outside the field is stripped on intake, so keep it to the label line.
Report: 1700,kPa
